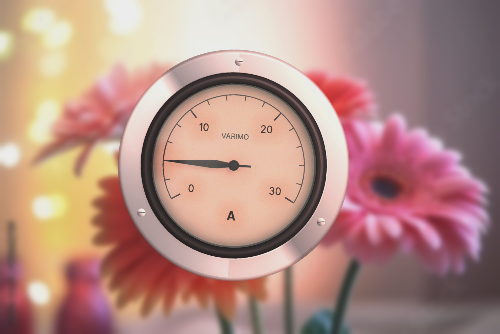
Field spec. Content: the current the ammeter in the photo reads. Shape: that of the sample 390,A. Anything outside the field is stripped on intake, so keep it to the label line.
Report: 4,A
